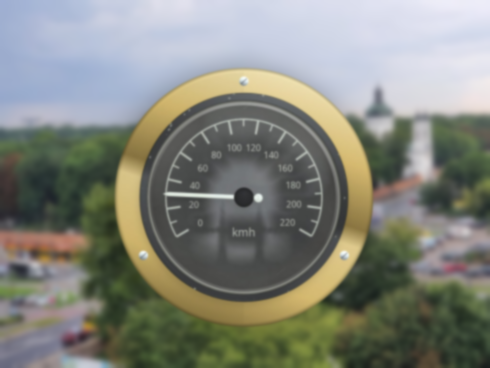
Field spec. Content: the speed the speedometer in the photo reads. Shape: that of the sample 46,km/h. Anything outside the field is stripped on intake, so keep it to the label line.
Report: 30,km/h
